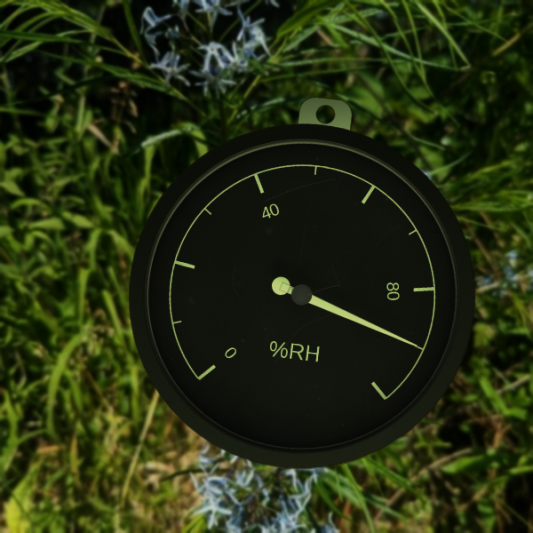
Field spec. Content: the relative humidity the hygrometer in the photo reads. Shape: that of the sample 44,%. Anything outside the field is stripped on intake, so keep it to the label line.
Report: 90,%
